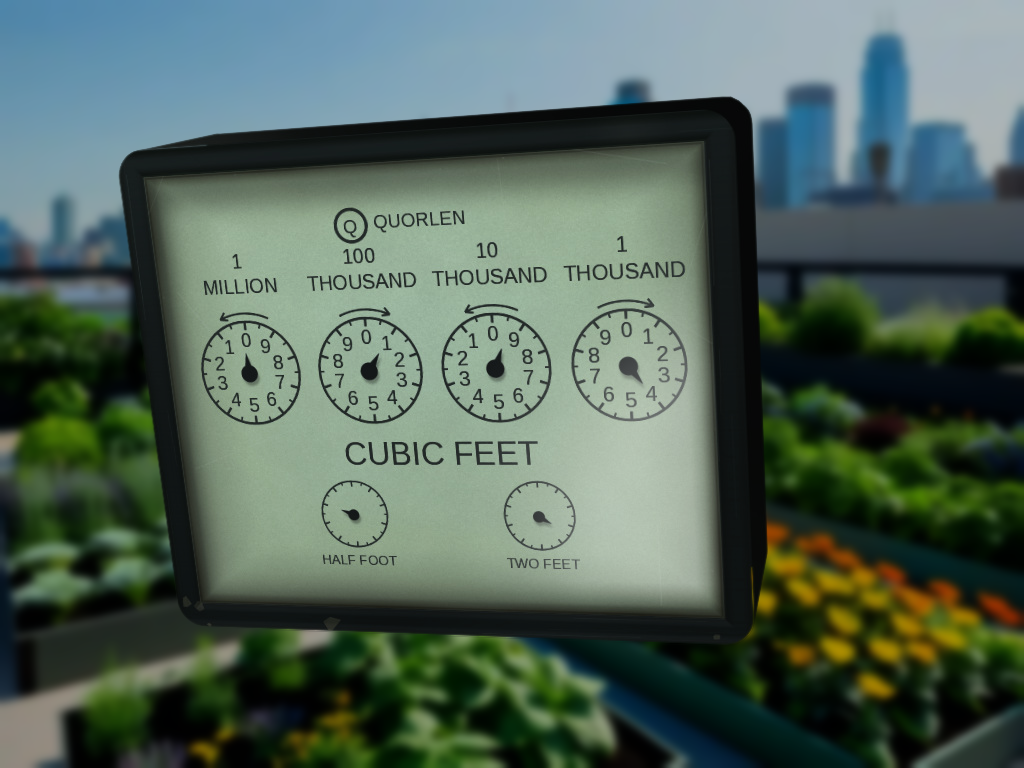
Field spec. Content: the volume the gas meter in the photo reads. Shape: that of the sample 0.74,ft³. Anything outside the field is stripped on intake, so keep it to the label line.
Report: 9400,ft³
